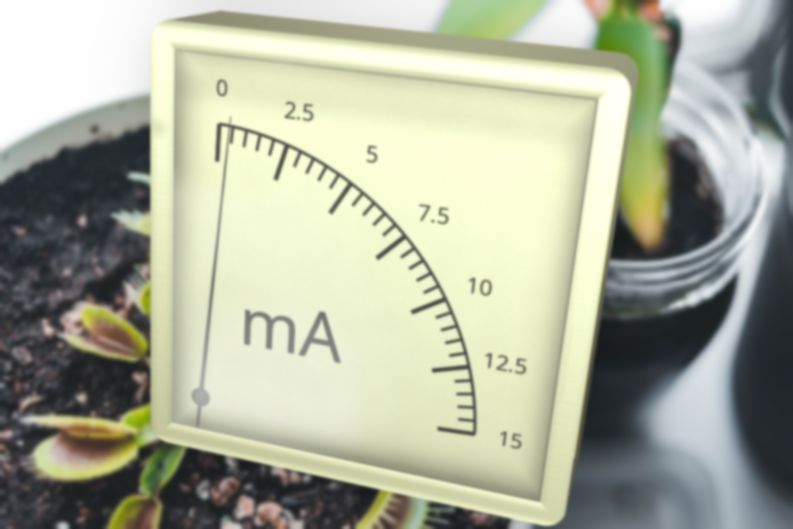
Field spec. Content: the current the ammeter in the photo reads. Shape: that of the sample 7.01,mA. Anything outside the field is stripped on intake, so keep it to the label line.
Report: 0.5,mA
